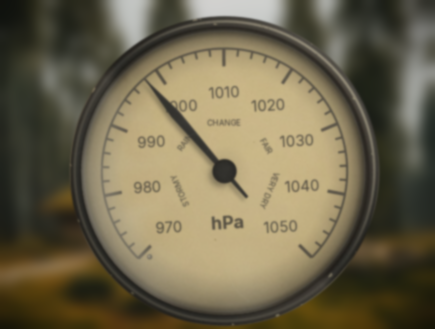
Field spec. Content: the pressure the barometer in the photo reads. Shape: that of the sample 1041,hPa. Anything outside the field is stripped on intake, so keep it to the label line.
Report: 998,hPa
